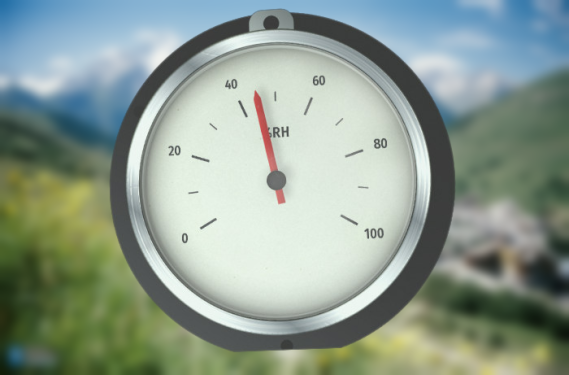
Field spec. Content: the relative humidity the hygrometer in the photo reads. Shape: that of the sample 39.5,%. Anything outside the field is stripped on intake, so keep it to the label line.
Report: 45,%
